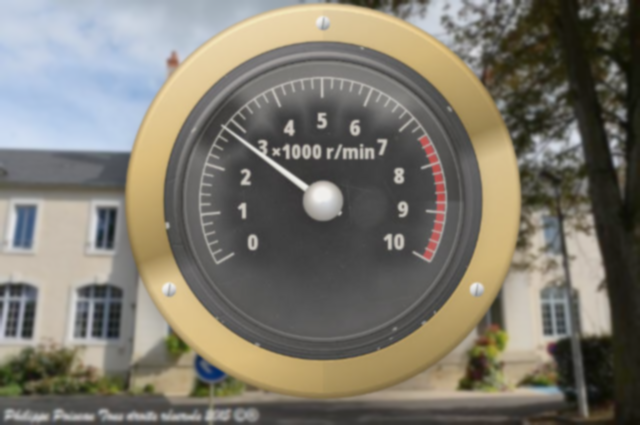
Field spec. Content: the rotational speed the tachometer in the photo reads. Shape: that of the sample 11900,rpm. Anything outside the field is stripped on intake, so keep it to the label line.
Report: 2800,rpm
